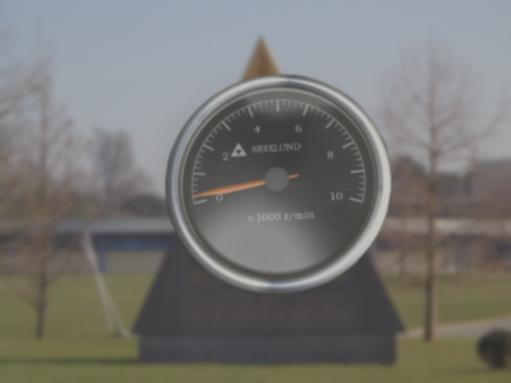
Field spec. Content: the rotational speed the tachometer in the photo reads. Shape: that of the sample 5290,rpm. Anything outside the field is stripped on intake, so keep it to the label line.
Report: 200,rpm
